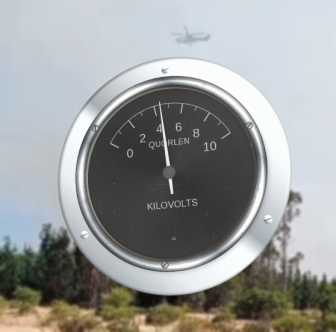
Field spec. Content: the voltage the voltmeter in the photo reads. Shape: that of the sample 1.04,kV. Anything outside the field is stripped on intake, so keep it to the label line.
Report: 4.5,kV
